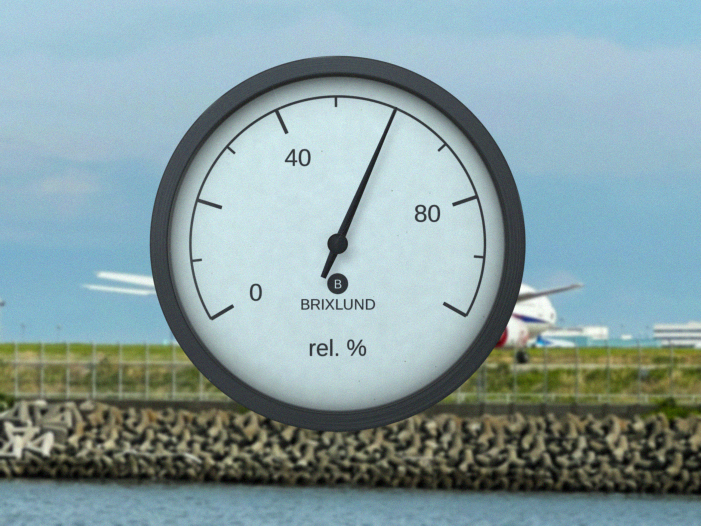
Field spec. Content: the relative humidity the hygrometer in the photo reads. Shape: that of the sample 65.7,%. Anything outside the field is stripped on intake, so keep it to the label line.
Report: 60,%
